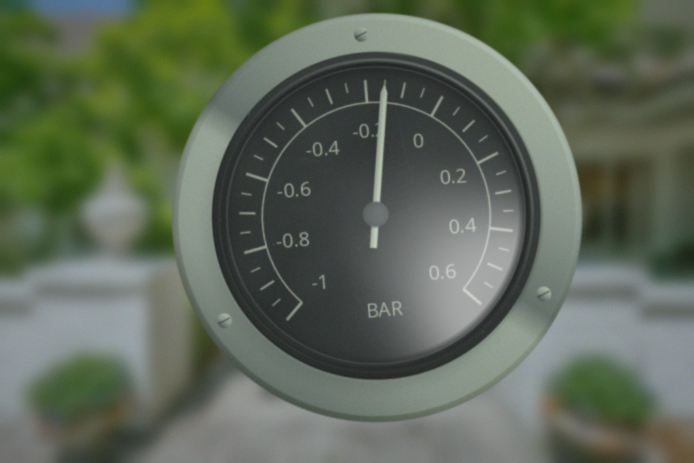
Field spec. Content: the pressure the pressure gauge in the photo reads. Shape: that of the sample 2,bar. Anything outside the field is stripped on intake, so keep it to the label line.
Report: -0.15,bar
